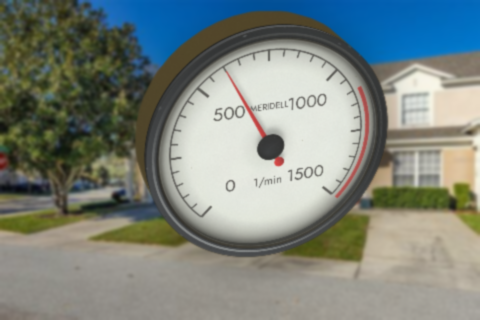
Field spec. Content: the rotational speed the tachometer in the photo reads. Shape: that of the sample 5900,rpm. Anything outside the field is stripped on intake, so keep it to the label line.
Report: 600,rpm
